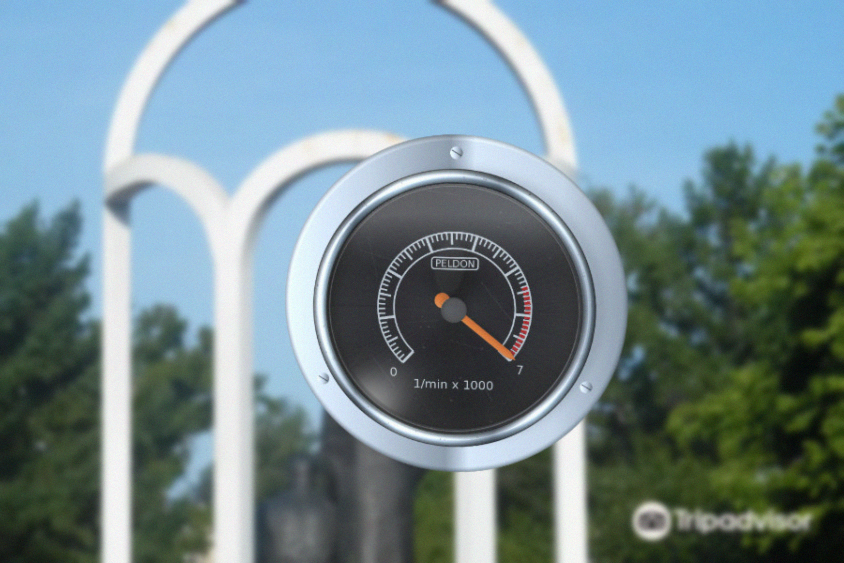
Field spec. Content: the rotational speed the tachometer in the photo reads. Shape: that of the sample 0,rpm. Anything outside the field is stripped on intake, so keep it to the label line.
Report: 6900,rpm
